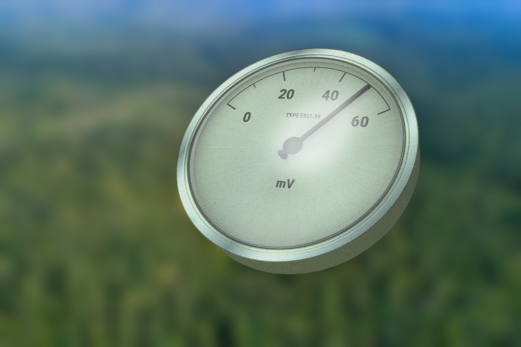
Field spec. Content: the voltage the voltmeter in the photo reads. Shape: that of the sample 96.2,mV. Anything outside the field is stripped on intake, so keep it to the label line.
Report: 50,mV
